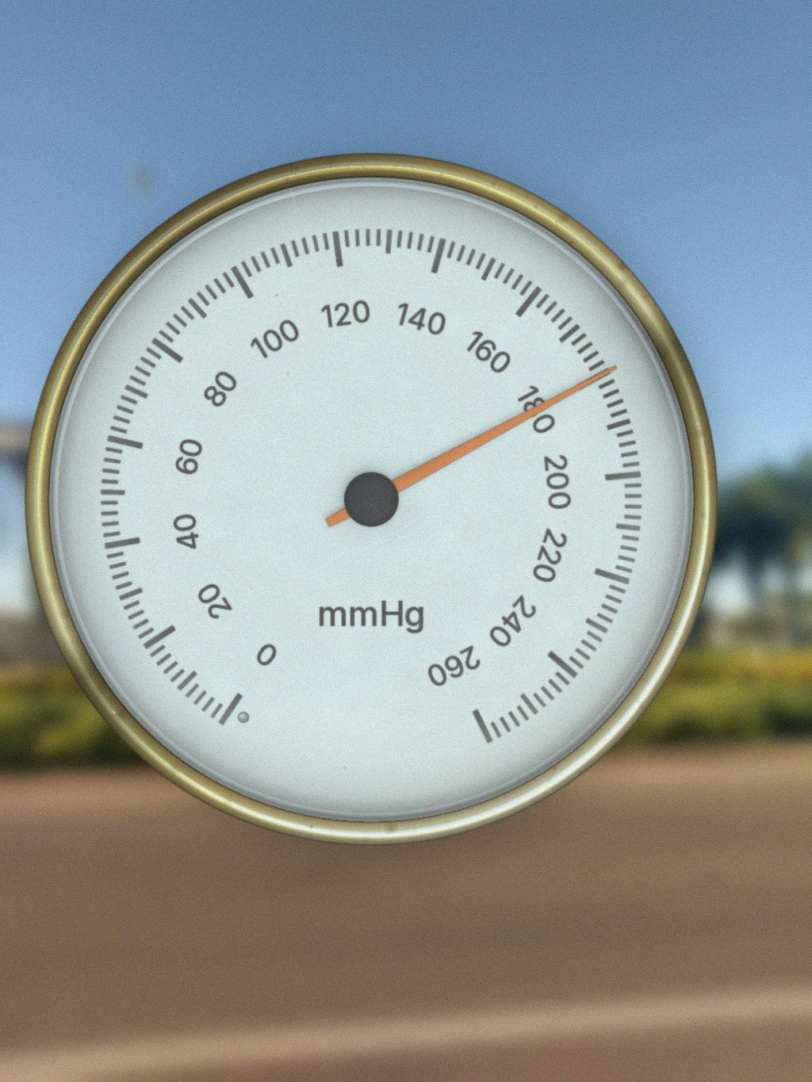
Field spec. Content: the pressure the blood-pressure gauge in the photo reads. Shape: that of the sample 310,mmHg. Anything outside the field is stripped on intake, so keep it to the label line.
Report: 180,mmHg
